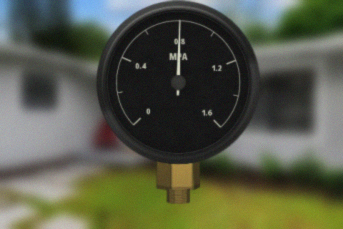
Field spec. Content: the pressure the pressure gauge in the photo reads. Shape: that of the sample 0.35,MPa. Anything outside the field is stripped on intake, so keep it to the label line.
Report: 0.8,MPa
